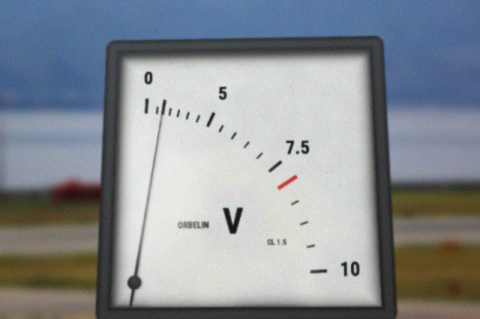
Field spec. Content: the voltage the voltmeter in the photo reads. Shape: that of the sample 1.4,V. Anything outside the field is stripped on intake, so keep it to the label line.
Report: 2.5,V
